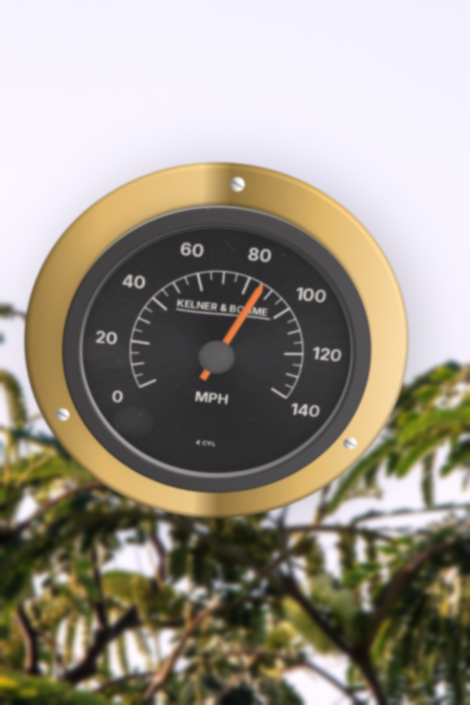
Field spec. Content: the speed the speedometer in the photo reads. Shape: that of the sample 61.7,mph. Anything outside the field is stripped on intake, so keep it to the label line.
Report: 85,mph
